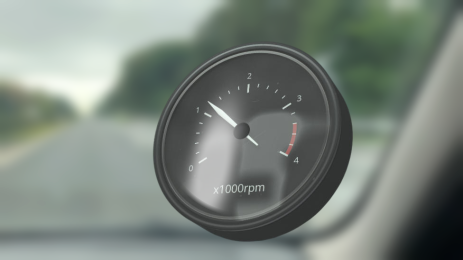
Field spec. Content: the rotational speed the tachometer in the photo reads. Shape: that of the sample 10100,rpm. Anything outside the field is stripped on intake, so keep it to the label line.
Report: 1200,rpm
